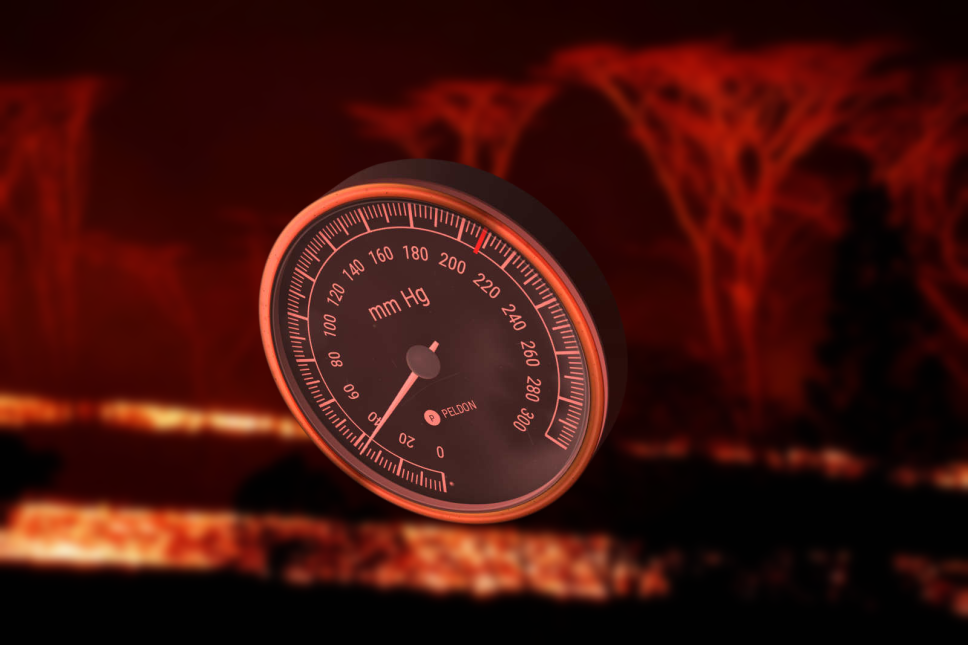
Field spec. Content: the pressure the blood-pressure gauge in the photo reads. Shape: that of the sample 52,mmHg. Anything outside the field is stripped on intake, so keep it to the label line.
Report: 36,mmHg
